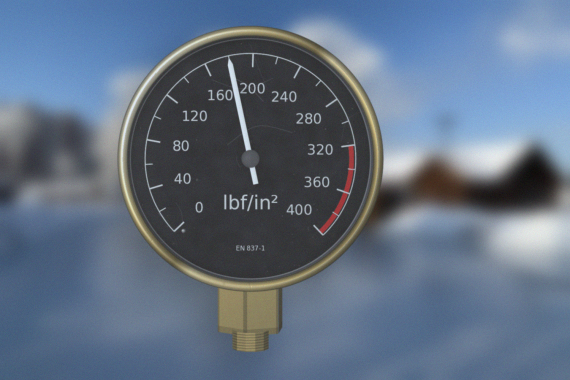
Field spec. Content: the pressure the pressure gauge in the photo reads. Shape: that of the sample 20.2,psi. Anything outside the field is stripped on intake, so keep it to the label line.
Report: 180,psi
